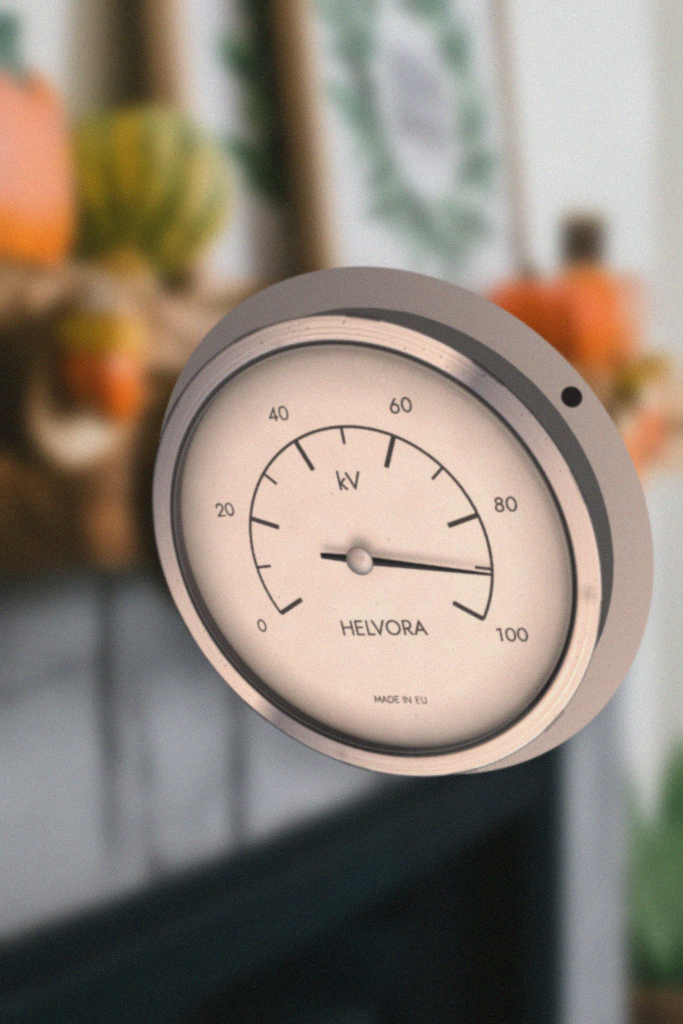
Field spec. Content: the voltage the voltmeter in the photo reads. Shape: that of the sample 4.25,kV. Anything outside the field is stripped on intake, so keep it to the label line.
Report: 90,kV
